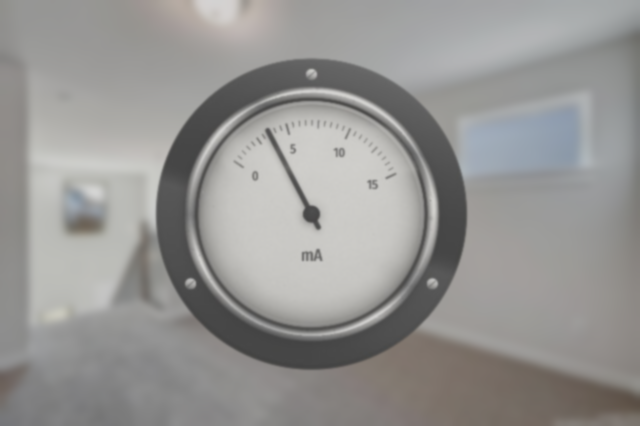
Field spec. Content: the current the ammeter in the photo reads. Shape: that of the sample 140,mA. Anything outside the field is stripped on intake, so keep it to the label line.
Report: 3.5,mA
